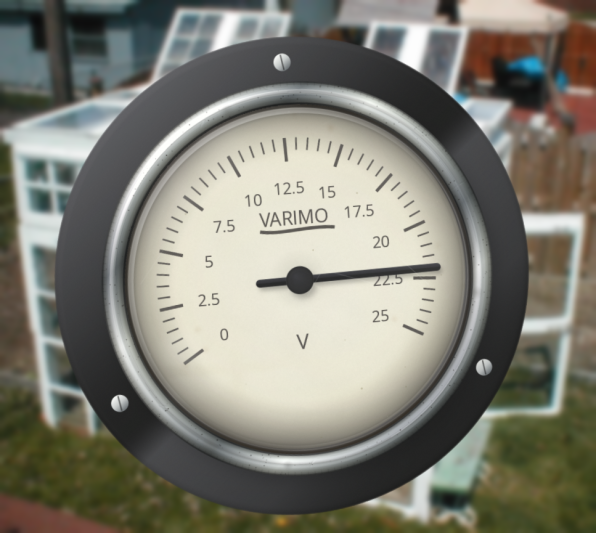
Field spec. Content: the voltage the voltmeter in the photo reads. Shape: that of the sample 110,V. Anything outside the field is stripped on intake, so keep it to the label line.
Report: 22,V
